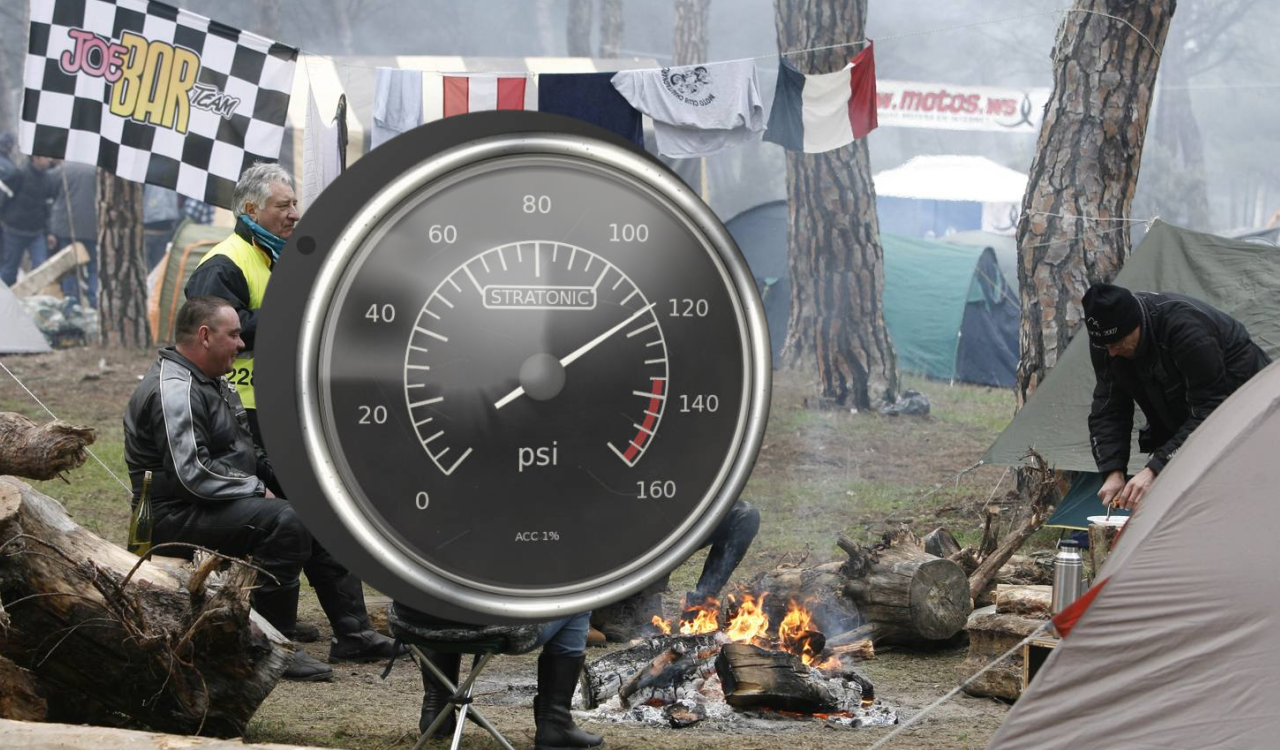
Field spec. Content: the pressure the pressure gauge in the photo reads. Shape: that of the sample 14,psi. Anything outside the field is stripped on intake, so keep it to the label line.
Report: 115,psi
